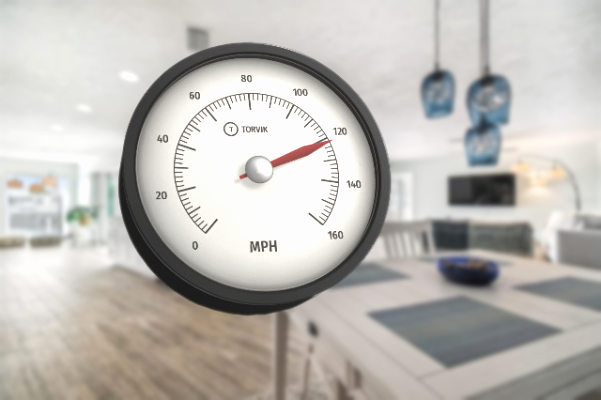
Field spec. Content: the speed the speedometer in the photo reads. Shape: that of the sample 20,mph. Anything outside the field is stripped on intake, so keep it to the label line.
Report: 122,mph
